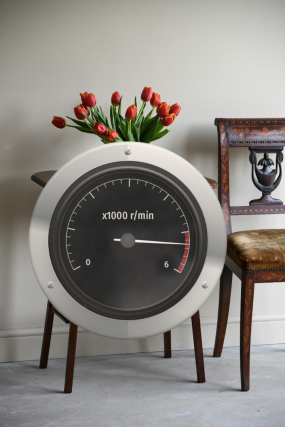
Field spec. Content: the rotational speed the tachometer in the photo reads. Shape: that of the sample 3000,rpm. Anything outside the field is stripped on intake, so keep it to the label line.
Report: 5300,rpm
